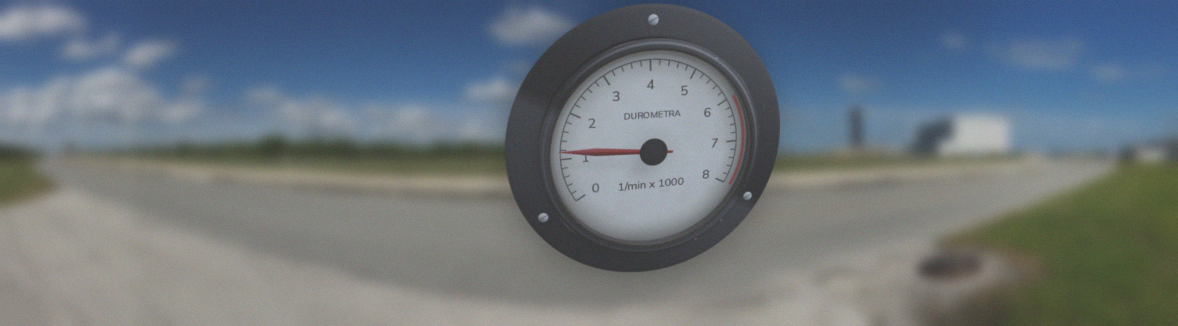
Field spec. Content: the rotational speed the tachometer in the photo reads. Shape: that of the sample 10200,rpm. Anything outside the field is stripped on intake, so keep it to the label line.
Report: 1200,rpm
